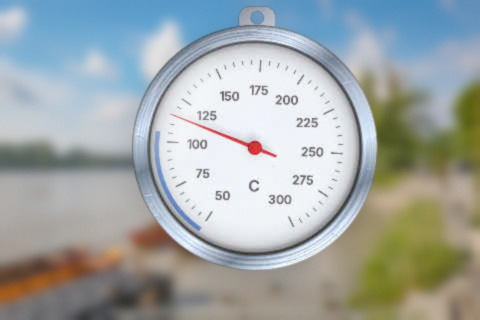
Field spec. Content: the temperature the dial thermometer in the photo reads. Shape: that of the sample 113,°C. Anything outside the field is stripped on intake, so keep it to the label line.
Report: 115,°C
